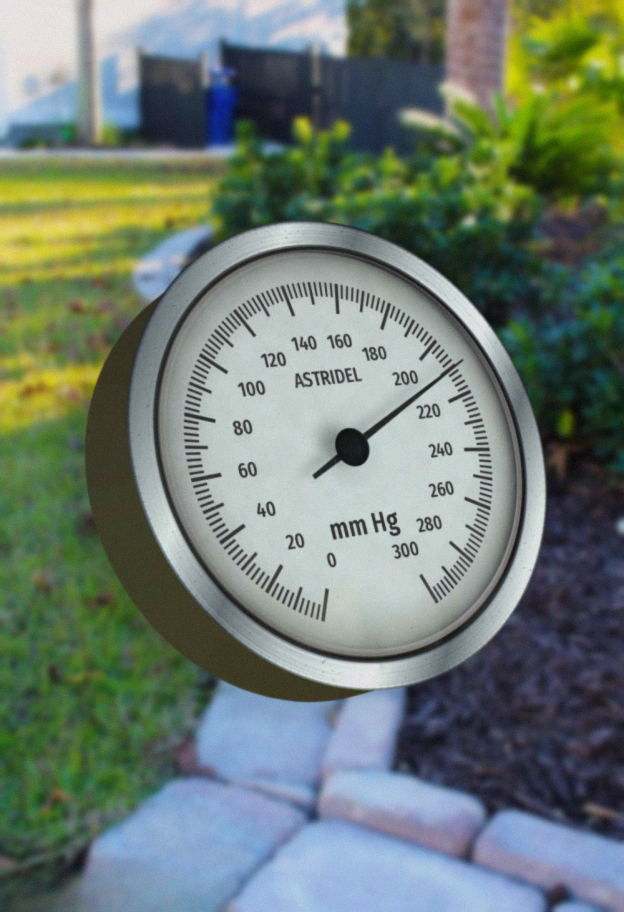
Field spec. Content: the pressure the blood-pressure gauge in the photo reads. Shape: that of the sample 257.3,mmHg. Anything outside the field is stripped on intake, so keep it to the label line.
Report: 210,mmHg
